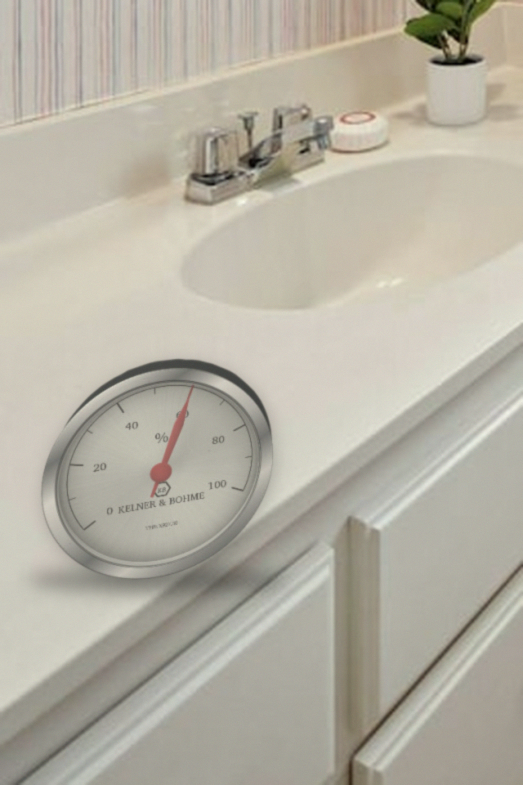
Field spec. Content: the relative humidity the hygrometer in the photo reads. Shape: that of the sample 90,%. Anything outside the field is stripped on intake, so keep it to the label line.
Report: 60,%
